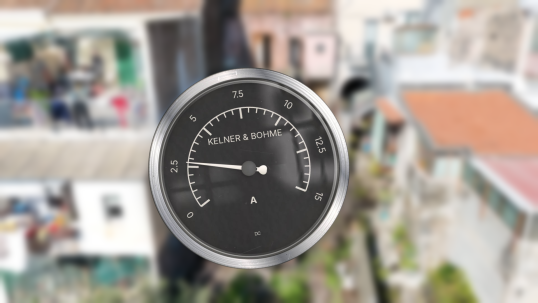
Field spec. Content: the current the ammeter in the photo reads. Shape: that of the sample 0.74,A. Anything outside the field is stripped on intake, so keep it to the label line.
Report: 2.75,A
